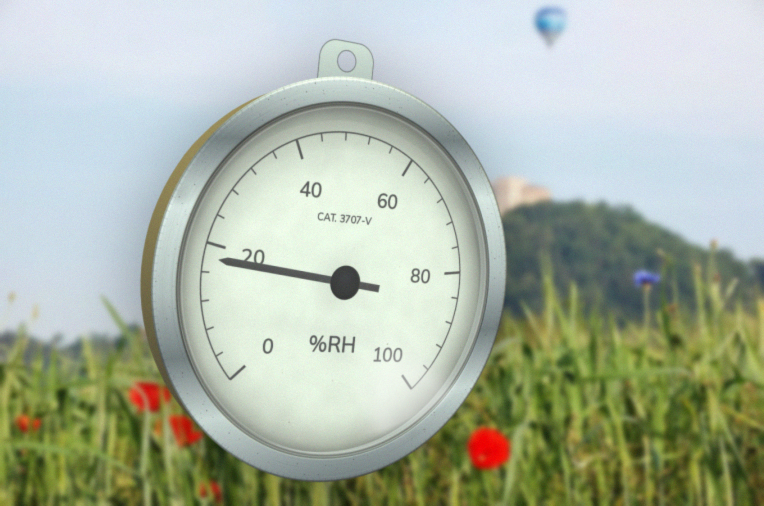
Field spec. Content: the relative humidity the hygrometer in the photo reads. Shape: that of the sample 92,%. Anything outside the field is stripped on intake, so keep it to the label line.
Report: 18,%
